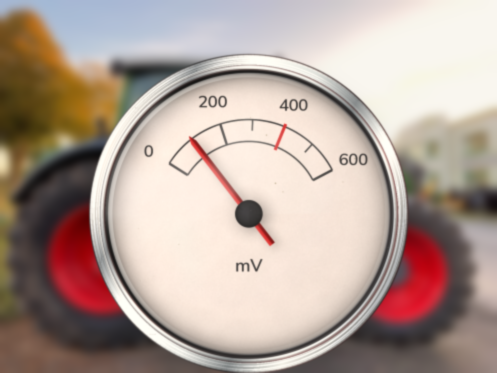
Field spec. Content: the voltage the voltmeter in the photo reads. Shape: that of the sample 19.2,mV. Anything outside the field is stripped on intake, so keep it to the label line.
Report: 100,mV
